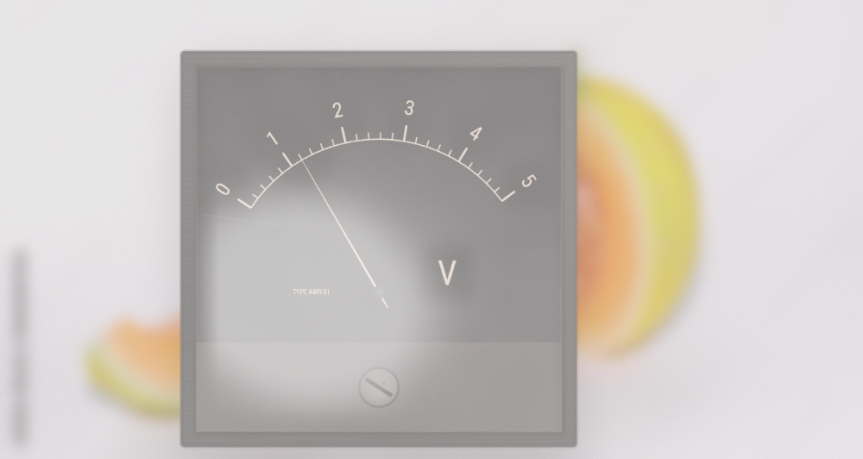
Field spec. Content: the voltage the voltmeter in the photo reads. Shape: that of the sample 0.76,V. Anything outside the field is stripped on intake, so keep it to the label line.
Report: 1.2,V
